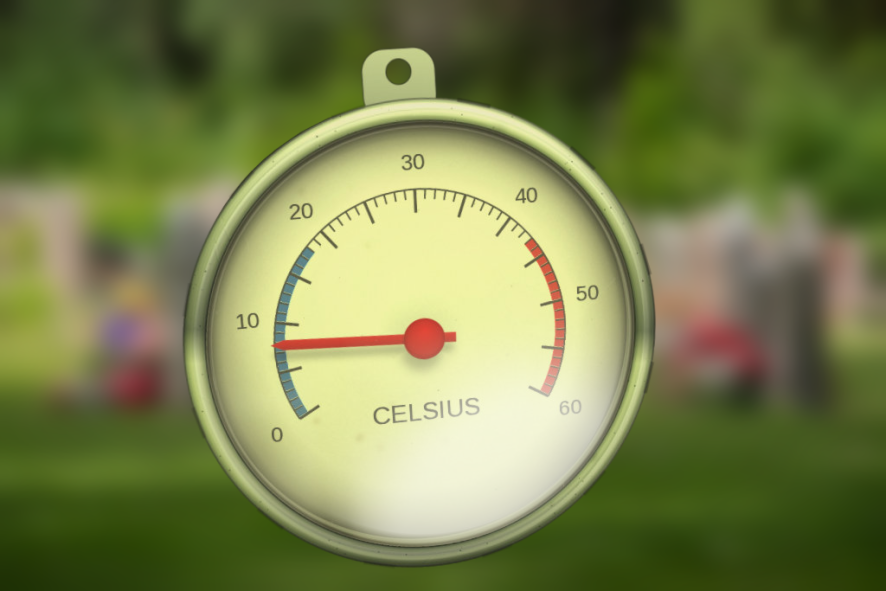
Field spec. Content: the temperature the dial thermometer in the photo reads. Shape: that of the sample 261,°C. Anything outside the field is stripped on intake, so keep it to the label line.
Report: 8,°C
